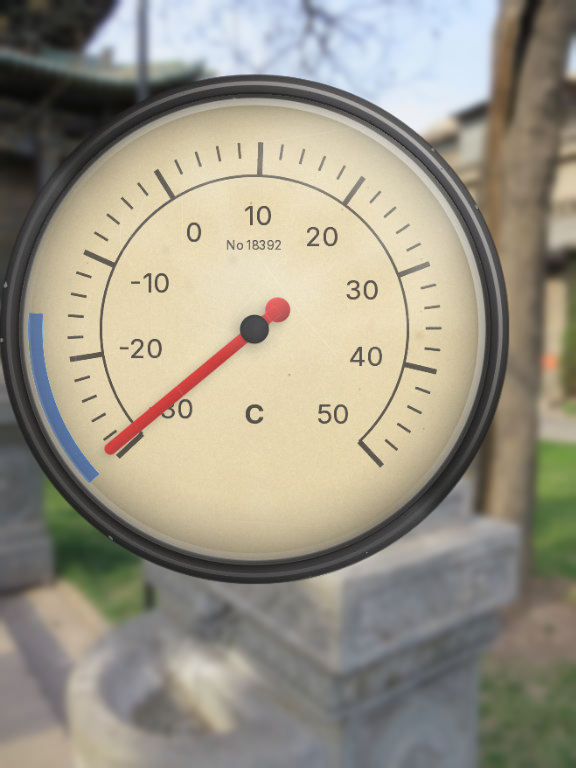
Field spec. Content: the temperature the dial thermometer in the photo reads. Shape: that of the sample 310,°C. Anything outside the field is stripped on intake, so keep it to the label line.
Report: -29,°C
